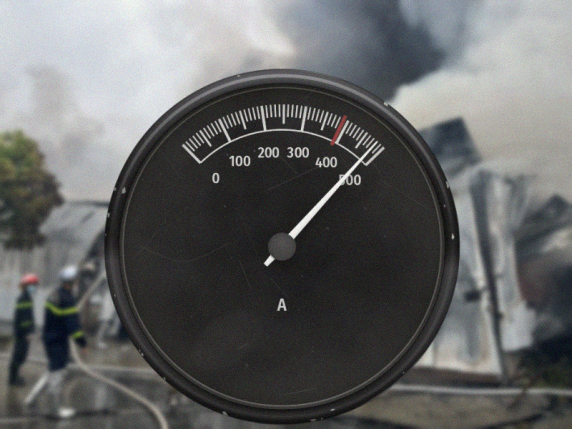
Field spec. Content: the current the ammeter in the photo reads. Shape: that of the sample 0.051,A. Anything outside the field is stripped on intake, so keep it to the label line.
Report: 480,A
